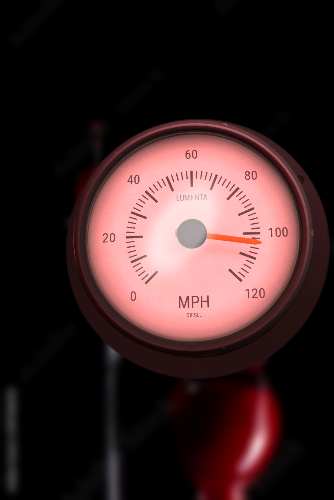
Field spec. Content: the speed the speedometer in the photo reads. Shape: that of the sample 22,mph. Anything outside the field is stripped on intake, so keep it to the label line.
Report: 104,mph
